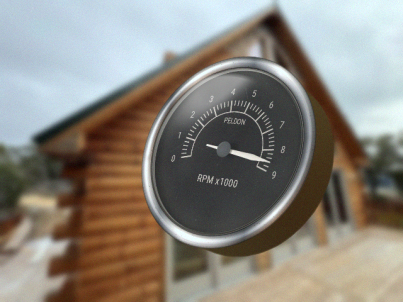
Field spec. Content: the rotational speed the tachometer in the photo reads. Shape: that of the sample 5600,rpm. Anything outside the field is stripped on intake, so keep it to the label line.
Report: 8600,rpm
